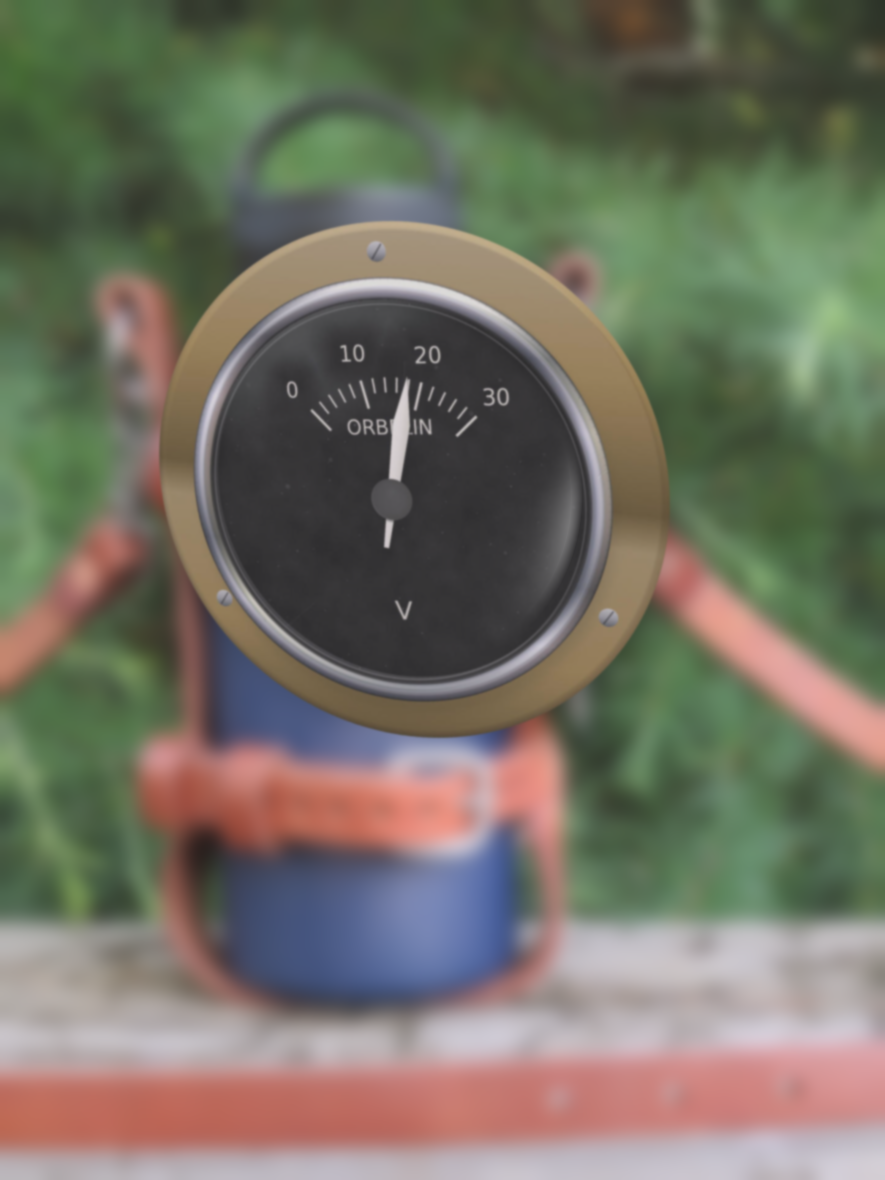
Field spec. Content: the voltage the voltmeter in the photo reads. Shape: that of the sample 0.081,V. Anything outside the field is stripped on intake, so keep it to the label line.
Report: 18,V
